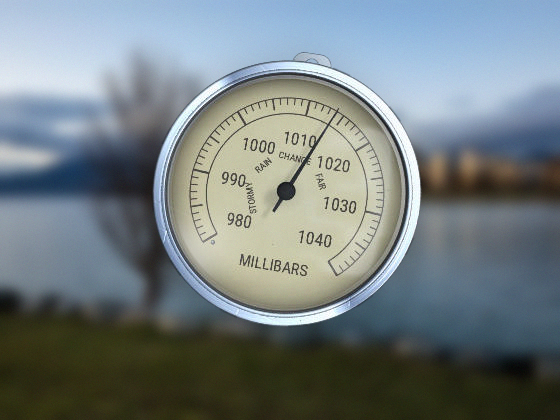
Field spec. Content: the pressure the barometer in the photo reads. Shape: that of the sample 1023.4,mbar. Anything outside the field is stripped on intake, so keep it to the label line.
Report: 1014,mbar
